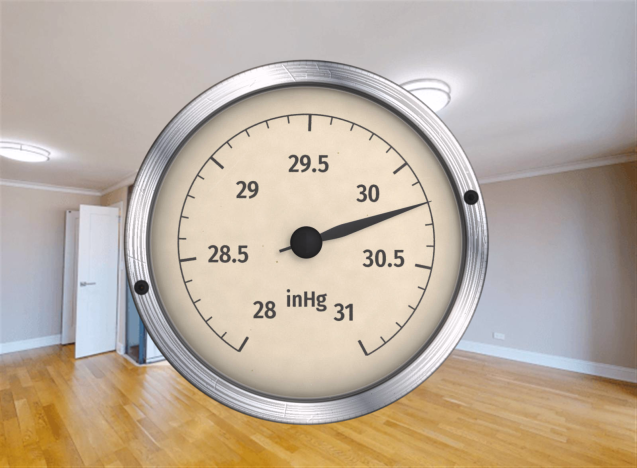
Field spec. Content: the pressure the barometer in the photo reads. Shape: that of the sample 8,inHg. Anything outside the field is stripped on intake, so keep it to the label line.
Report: 30.2,inHg
